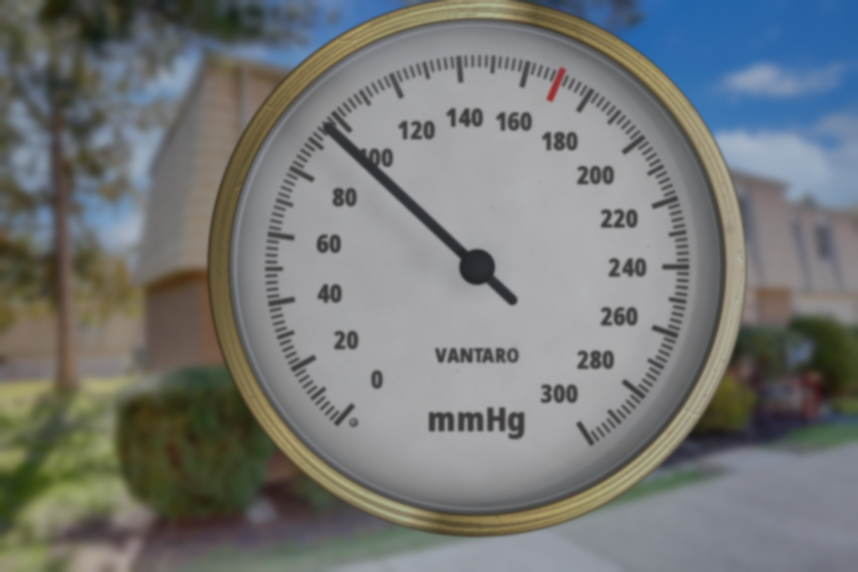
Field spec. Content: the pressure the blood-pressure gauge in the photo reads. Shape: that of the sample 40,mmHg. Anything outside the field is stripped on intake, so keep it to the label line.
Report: 96,mmHg
